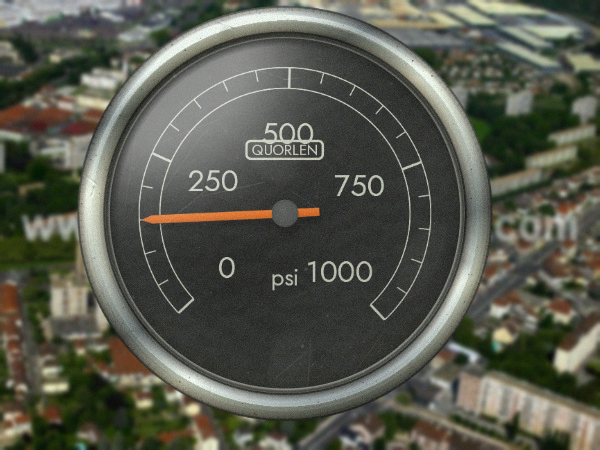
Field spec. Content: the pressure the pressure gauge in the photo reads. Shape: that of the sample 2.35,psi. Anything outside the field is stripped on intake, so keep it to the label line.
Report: 150,psi
